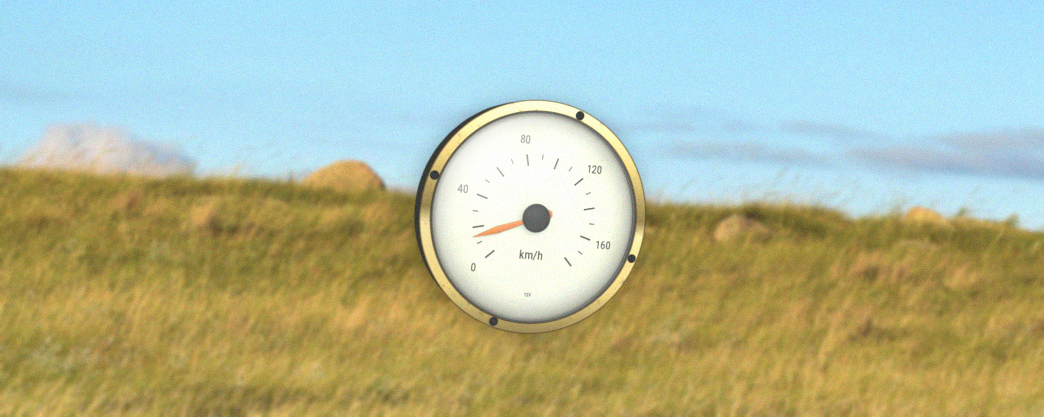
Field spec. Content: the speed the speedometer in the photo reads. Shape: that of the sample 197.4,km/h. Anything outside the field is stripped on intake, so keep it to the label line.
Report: 15,km/h
